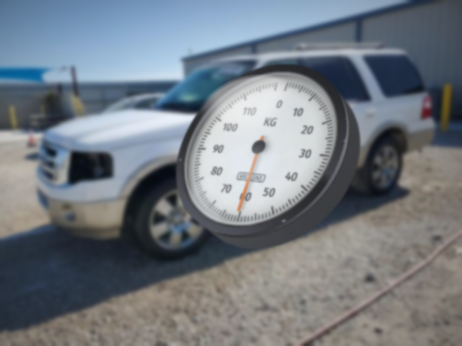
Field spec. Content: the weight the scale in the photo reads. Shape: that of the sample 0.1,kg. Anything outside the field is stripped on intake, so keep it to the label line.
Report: 60,kg
